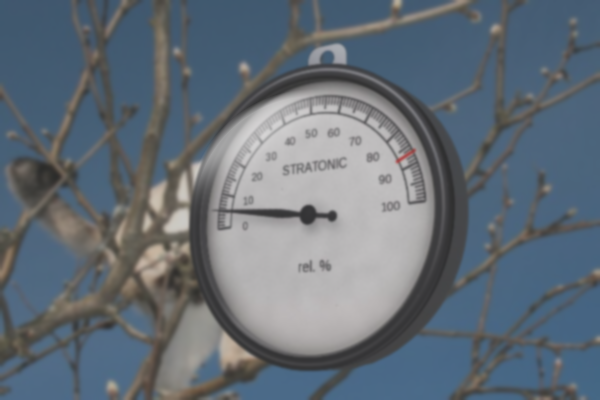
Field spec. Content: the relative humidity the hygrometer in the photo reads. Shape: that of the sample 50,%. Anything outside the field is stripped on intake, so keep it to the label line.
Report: 5,%
